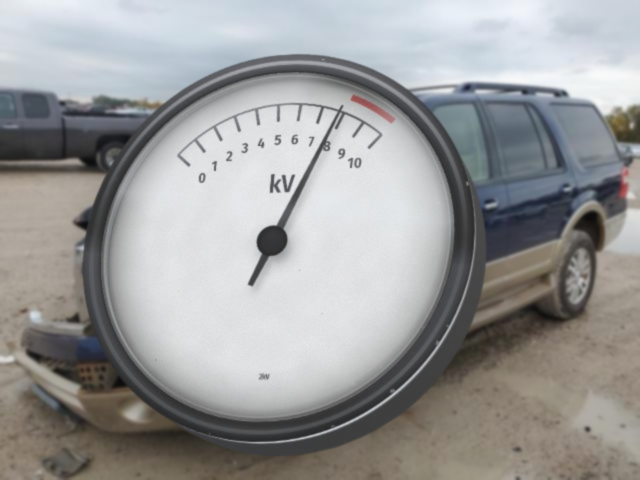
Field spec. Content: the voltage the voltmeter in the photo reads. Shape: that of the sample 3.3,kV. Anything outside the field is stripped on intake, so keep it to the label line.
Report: 8,kV
